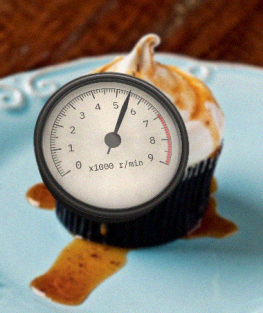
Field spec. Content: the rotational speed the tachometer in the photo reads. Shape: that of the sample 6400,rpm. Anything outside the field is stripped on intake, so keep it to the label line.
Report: 5500,rpm
